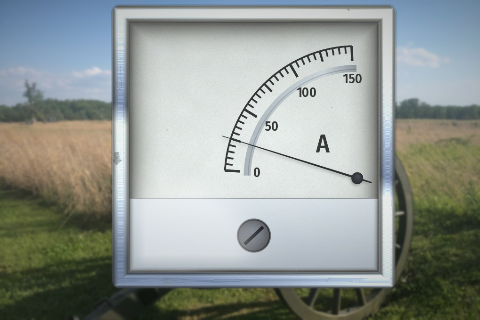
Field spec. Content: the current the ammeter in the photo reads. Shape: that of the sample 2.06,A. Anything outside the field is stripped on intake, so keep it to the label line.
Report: 25,A
